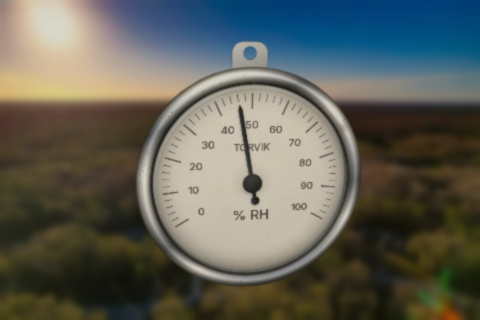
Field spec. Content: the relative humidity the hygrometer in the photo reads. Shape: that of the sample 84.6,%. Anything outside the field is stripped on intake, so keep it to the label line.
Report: 46,%
